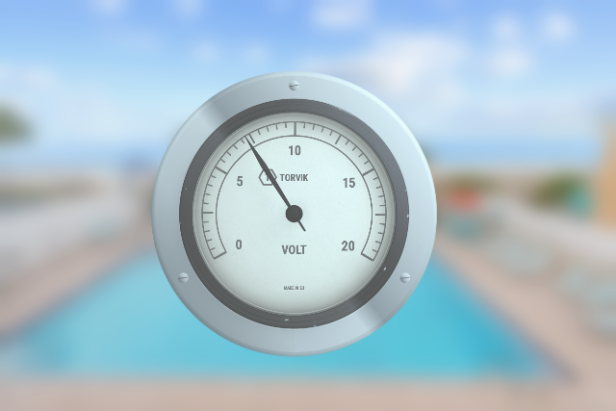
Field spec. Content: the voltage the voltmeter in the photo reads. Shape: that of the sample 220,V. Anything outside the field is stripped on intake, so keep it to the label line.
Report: 7.25,V
